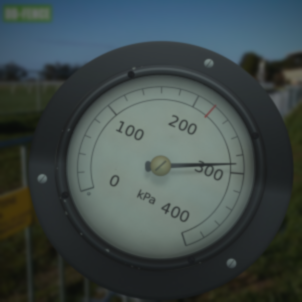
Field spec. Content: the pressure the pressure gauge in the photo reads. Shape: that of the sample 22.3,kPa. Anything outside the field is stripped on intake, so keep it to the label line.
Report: 290,kPa
